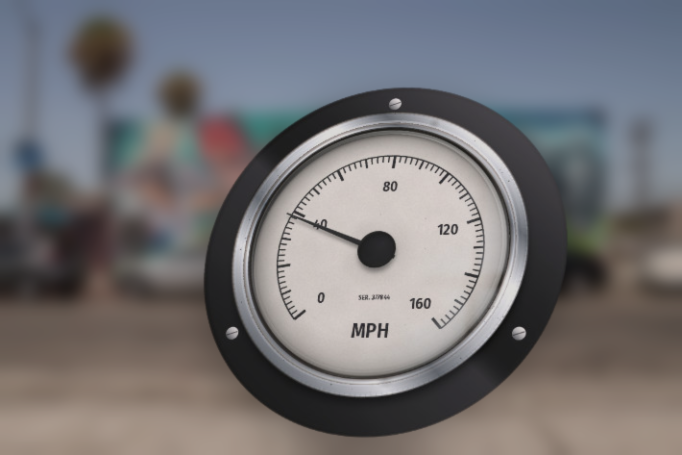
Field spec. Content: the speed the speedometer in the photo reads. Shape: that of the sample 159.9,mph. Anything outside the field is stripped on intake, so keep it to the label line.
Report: 38,mph
